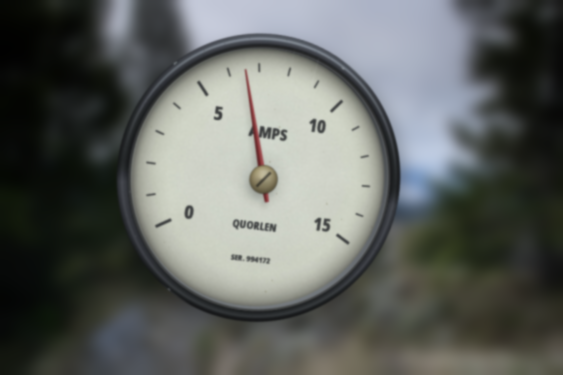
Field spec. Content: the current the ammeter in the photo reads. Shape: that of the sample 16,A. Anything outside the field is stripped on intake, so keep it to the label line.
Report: 6.5,A
